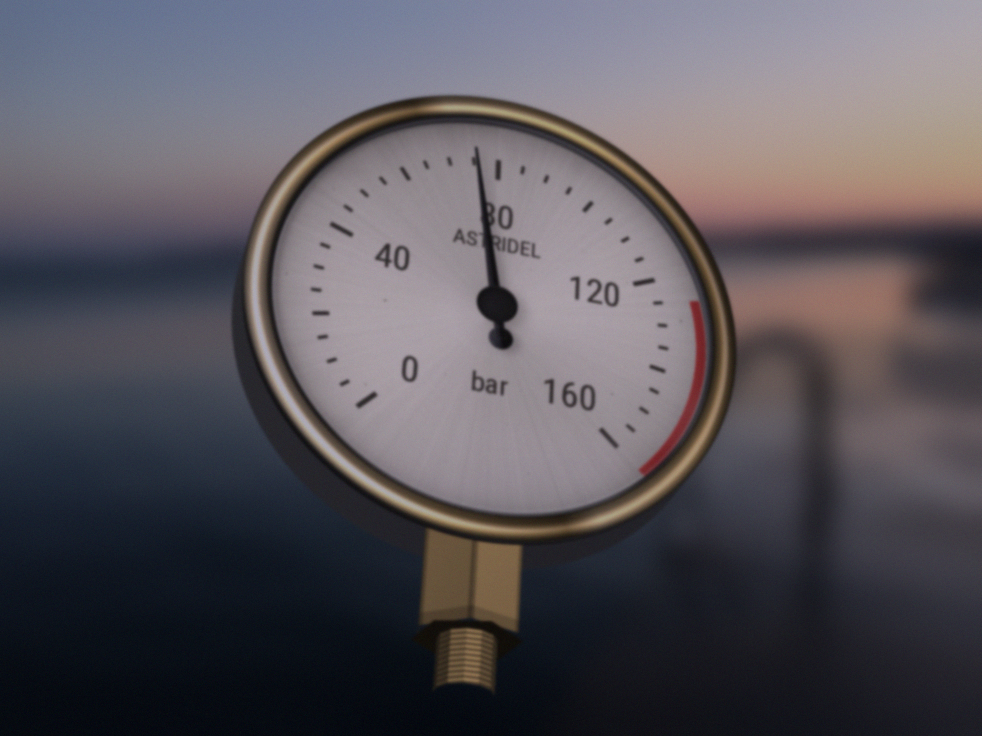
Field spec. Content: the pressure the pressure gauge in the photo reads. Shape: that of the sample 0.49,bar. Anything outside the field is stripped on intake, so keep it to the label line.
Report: 75,bar
